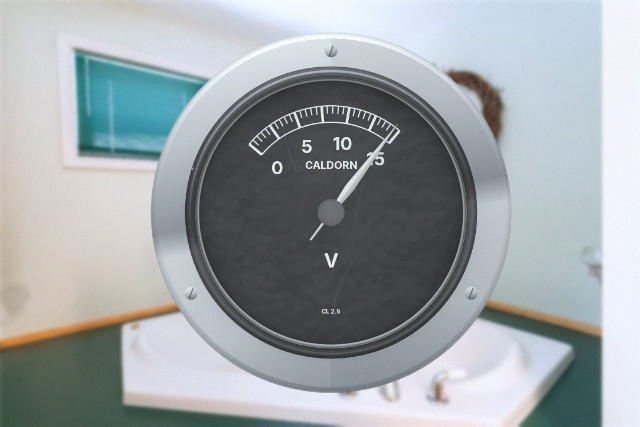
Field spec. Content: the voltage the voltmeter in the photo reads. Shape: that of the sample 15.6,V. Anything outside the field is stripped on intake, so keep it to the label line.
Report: 14.5,V
